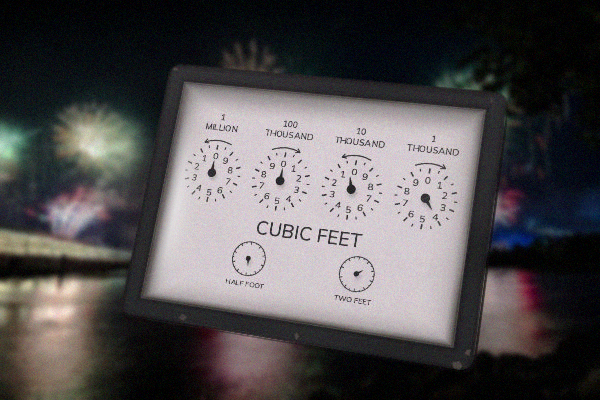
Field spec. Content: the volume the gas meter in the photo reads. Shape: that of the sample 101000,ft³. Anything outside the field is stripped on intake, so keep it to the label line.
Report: 400,ft³
